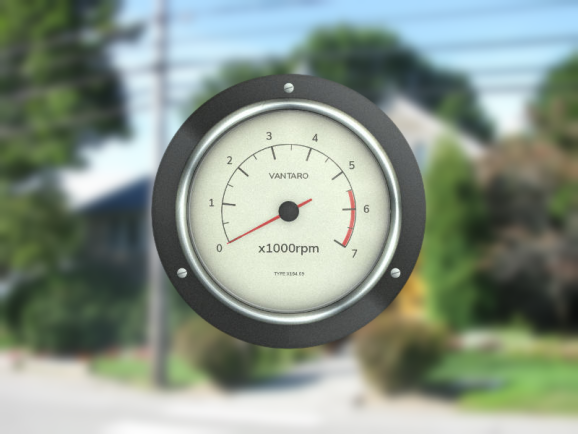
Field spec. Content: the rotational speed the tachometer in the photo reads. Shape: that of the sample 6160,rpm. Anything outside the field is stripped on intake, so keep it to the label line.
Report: 0,rpm
